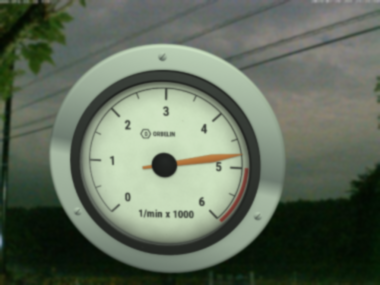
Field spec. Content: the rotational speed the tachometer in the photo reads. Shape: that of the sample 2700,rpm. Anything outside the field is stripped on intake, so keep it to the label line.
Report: 4750,rpm
